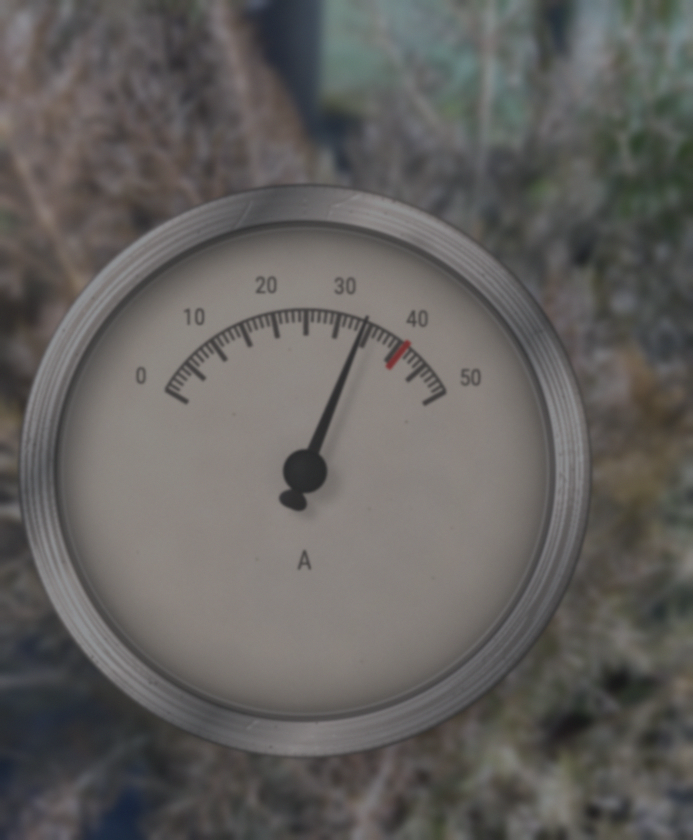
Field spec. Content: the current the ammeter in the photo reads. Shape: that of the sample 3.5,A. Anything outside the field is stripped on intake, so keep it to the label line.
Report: 34,A
